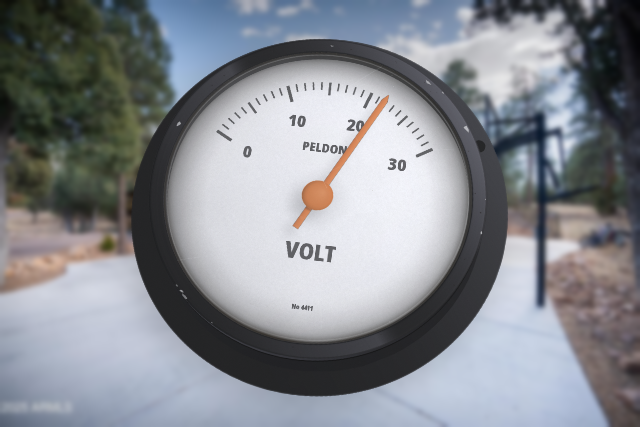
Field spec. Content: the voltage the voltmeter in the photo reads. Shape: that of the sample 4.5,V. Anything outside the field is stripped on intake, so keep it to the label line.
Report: 22,V
